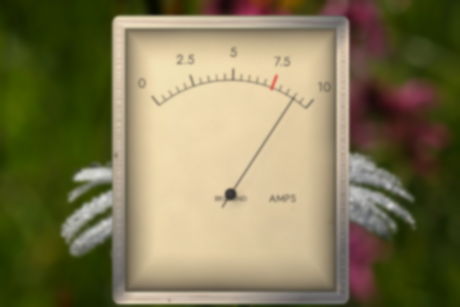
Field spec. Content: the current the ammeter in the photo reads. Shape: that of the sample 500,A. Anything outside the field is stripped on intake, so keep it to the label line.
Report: 9,A
